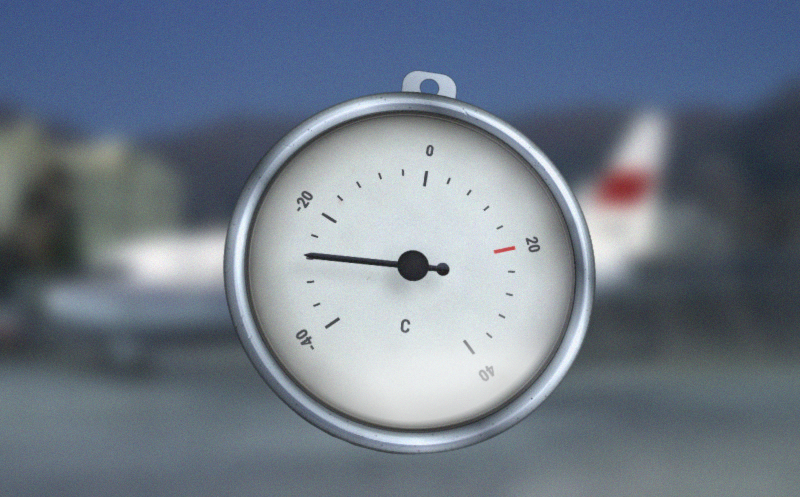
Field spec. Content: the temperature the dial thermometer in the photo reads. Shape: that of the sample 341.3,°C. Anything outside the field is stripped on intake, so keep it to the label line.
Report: -28,°C
